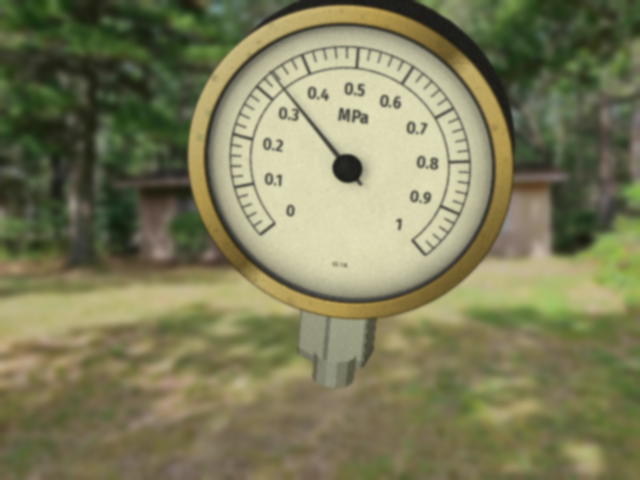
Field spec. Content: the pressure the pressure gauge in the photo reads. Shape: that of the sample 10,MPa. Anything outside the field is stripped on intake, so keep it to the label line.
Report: 0.34,MPa
